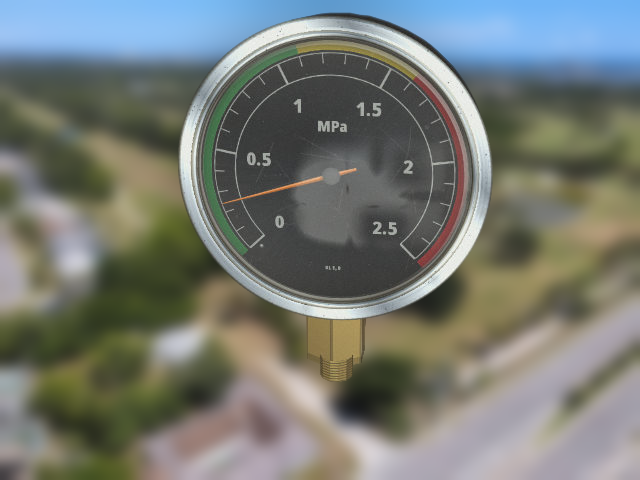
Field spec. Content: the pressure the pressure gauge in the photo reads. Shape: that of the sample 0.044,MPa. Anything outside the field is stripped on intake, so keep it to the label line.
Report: 0.25,MPa
